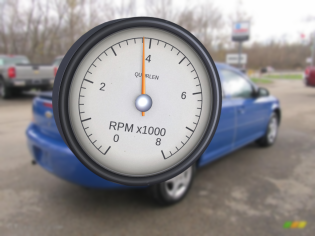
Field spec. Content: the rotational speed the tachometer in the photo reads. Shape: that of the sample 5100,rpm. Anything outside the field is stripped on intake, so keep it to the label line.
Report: 3800,rpm
